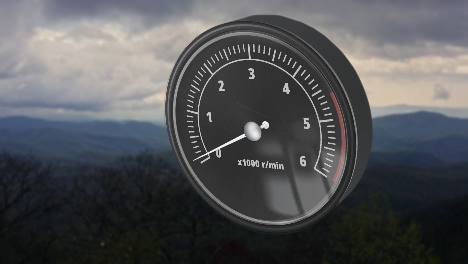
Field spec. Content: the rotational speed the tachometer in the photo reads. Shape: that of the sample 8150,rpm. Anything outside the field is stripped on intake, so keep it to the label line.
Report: 100,rpm
